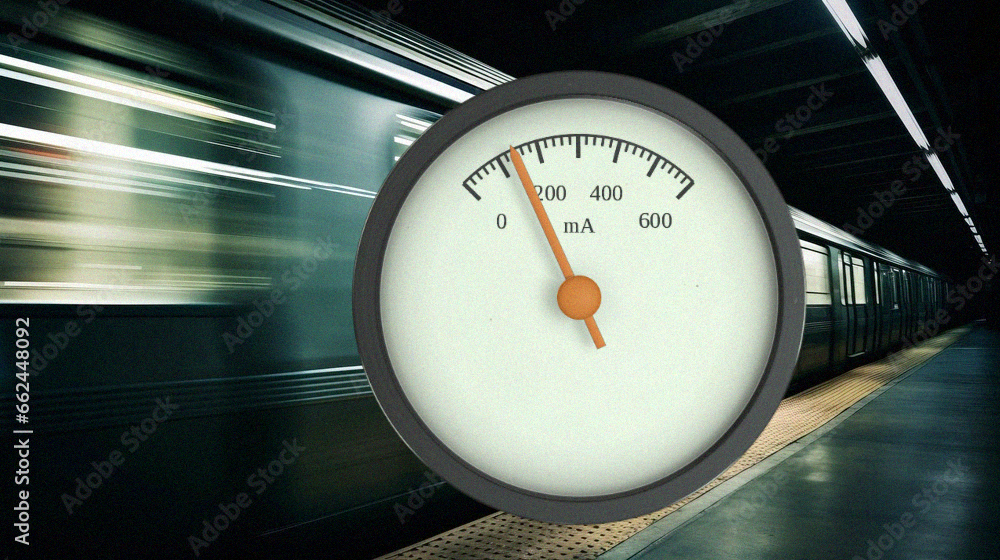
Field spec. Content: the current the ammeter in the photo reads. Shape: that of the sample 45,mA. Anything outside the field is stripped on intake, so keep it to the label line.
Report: 140,mA
